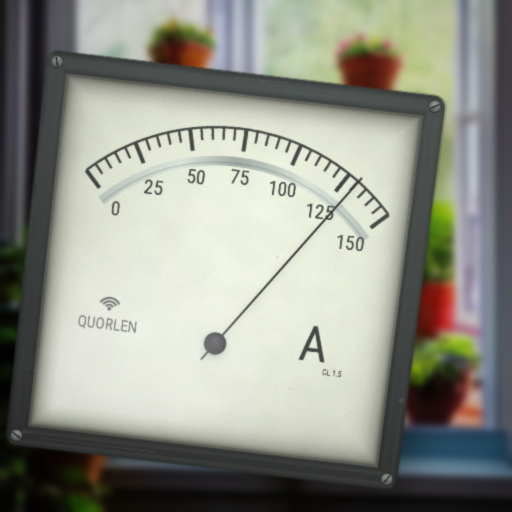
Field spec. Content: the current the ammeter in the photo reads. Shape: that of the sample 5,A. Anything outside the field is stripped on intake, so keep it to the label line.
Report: 130,A
